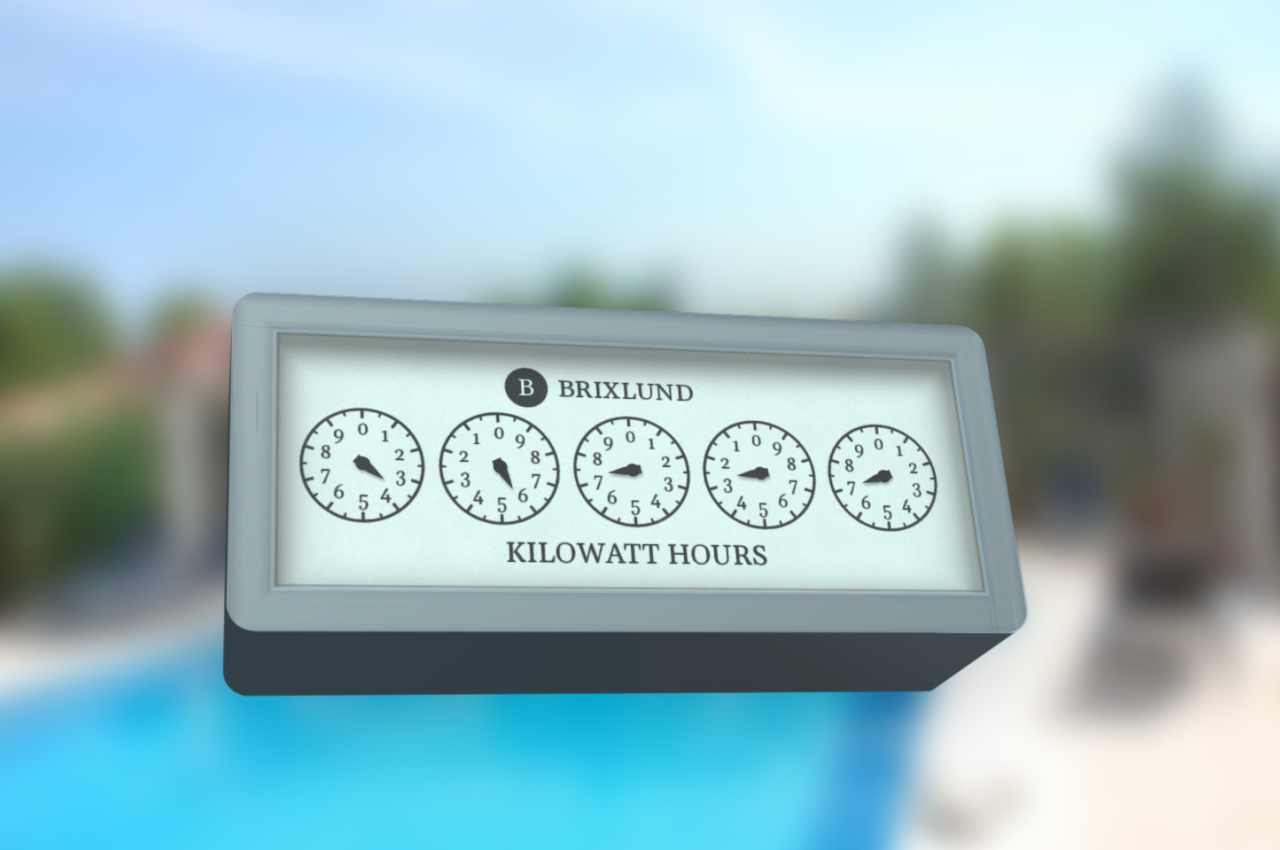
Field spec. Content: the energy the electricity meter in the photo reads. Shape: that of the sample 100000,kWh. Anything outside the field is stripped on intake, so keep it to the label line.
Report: 35727,kWh
